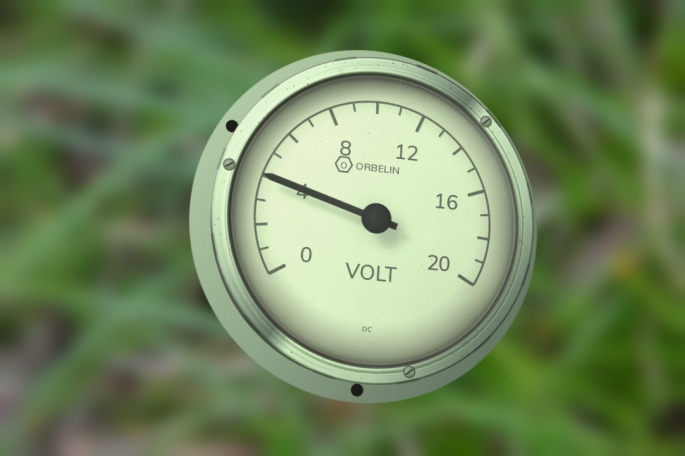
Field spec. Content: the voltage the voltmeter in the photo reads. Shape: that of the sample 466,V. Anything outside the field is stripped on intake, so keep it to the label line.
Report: 4,V
